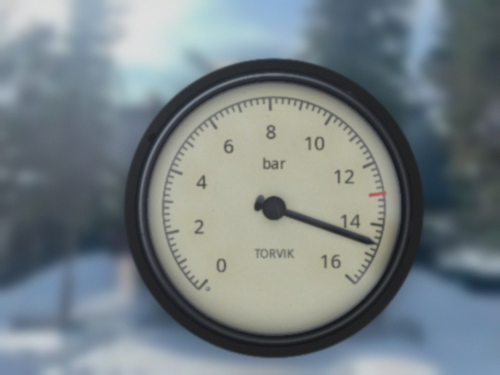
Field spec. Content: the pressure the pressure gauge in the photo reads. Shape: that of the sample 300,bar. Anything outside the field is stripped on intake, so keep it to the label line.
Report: 14.6,bar
